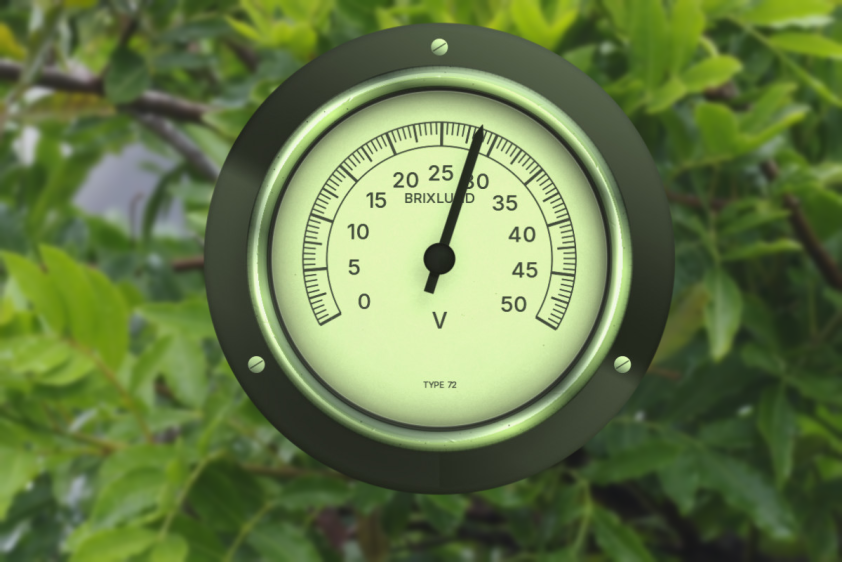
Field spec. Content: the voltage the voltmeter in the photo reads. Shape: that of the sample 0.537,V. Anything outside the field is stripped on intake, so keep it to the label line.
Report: 28.5,V
